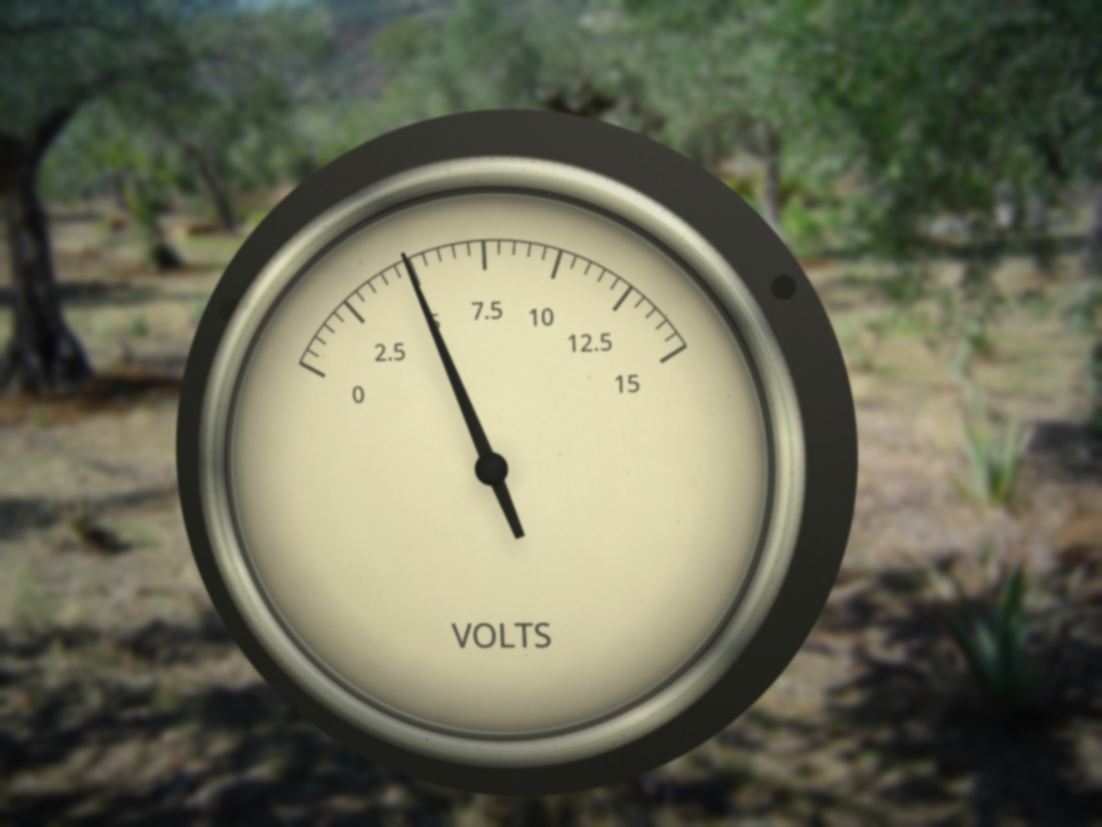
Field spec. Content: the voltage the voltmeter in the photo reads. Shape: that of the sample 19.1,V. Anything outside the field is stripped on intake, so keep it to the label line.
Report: 5,V
